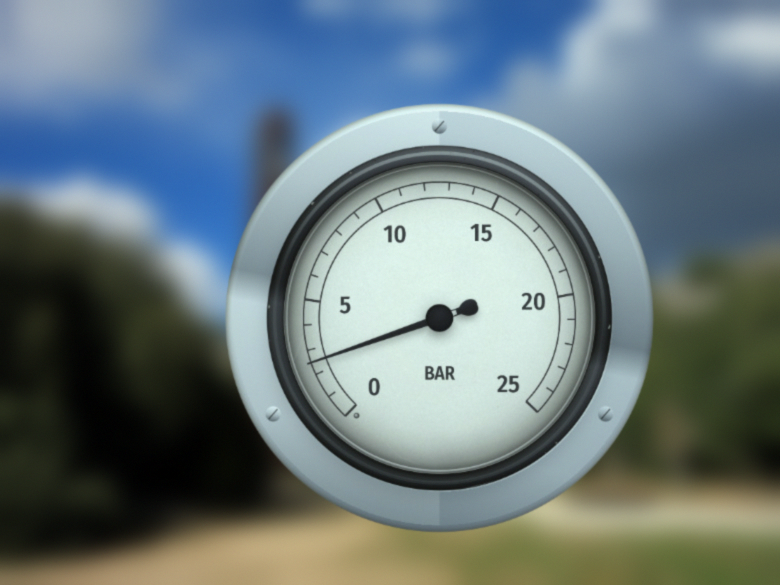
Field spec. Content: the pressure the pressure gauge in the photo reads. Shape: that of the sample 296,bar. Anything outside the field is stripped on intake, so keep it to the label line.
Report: 2.5,bar
